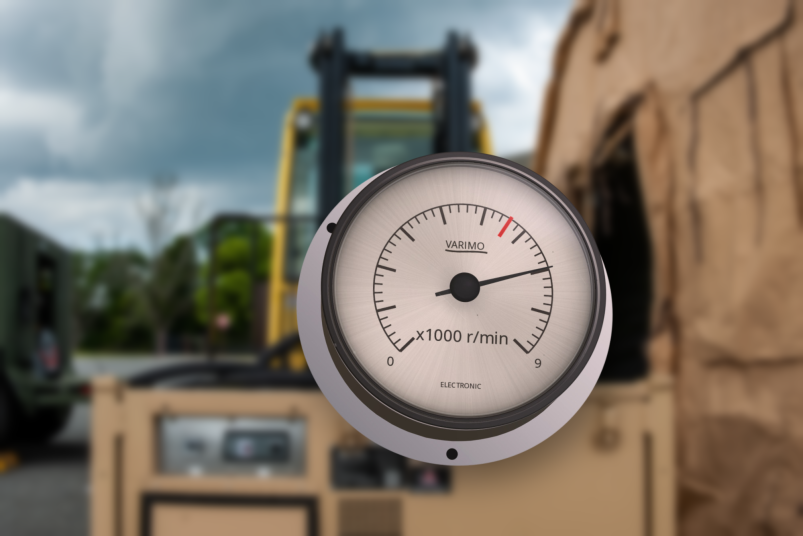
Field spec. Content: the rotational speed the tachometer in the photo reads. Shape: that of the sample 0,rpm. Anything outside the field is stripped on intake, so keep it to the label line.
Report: 7000,rpm
